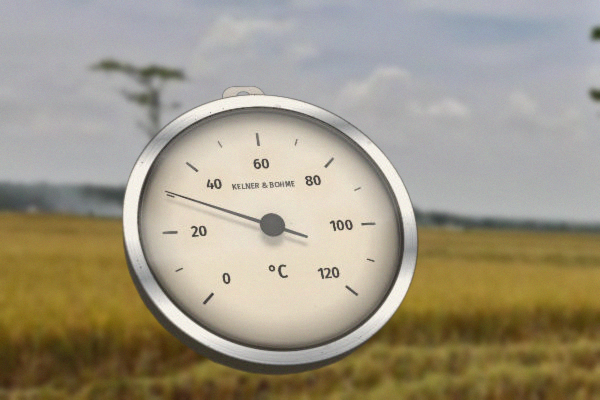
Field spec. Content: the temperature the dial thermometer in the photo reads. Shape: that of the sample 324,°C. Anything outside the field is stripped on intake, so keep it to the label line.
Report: 30,°C
